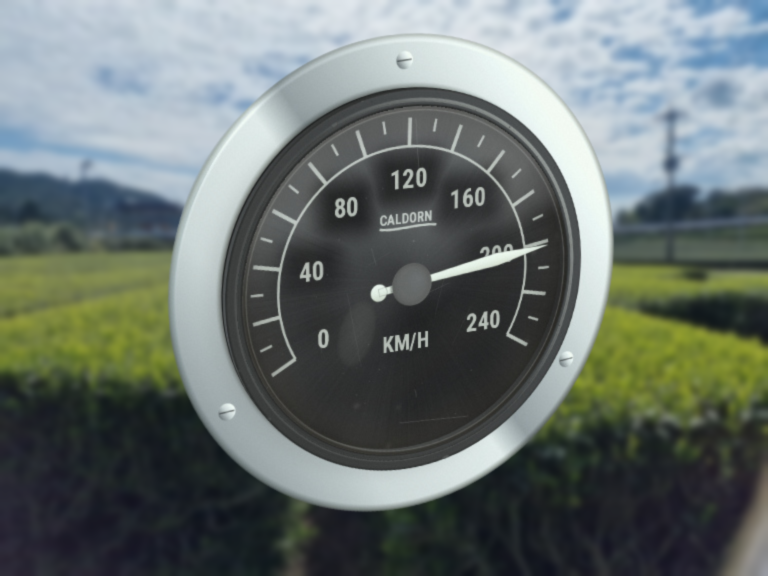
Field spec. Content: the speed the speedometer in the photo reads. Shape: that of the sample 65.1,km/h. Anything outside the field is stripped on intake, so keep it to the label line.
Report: 200,km/h
